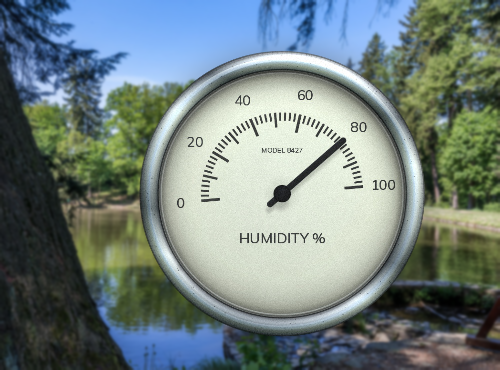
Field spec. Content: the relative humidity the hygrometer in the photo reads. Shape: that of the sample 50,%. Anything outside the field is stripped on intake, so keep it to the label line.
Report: 80,%
